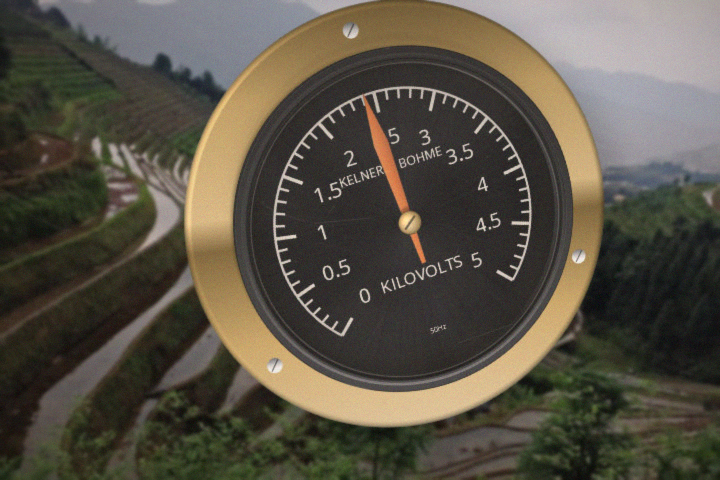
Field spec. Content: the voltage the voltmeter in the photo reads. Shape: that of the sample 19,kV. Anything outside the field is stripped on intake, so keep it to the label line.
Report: 2.4,kV
